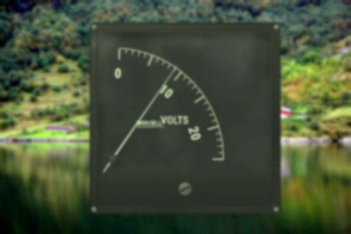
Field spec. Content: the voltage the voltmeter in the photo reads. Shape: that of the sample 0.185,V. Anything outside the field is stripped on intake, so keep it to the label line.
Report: 9,V
